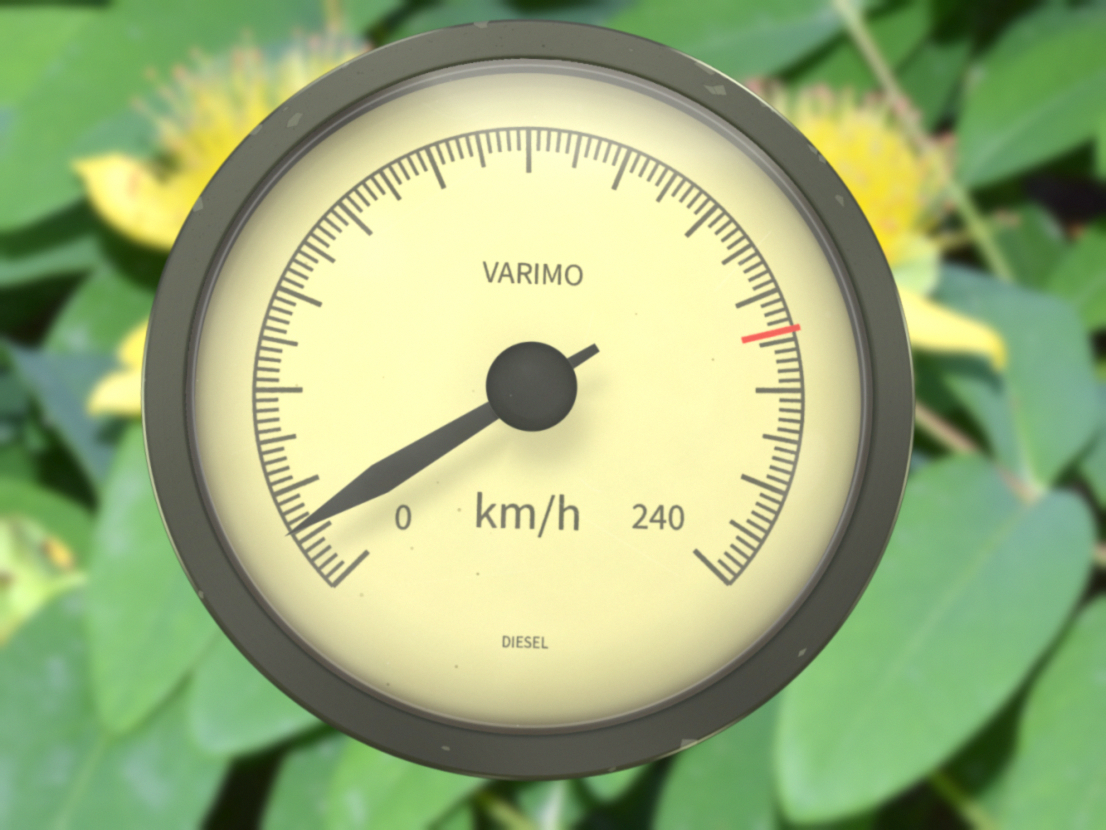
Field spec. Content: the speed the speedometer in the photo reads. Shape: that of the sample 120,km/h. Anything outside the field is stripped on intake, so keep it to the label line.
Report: 12,km/h
